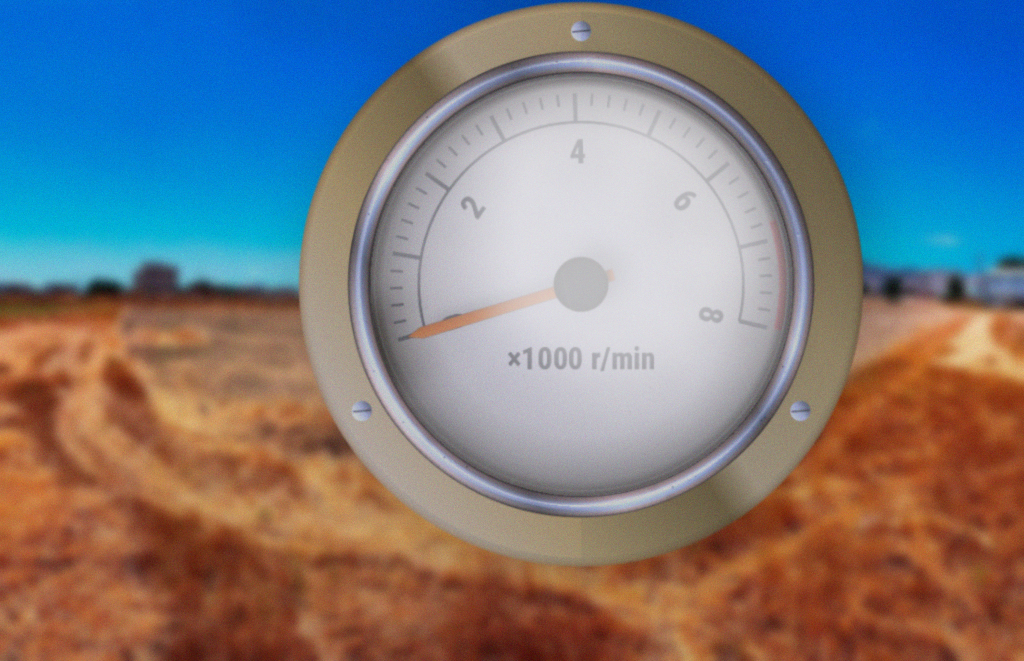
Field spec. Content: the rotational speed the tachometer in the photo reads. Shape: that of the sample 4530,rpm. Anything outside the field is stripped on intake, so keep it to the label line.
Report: 0,rpm
